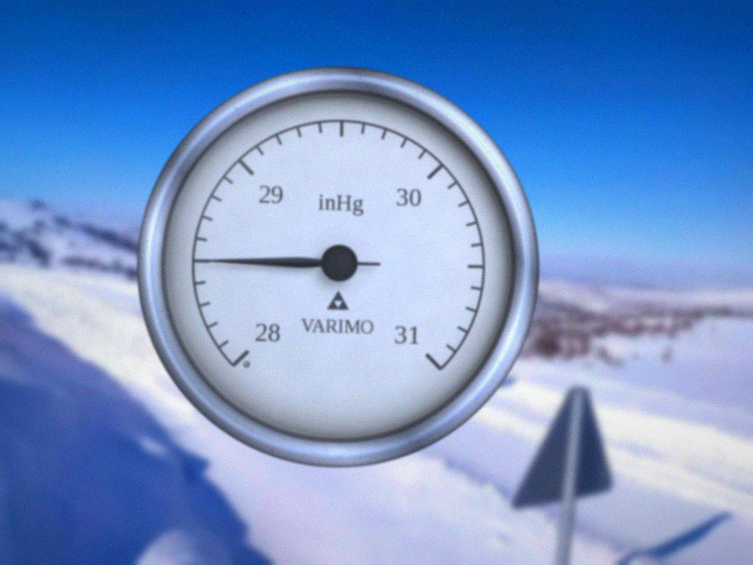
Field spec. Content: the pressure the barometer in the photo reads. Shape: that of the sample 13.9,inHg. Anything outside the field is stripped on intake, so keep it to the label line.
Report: 28.5,inHg
